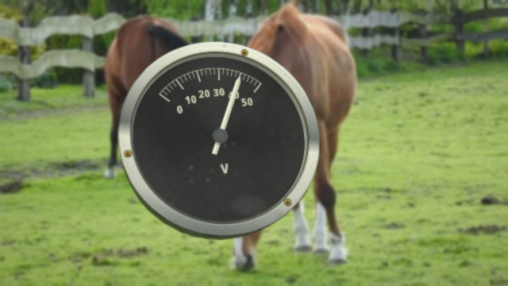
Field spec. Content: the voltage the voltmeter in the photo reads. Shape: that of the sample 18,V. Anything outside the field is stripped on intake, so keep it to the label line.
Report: 40,V
